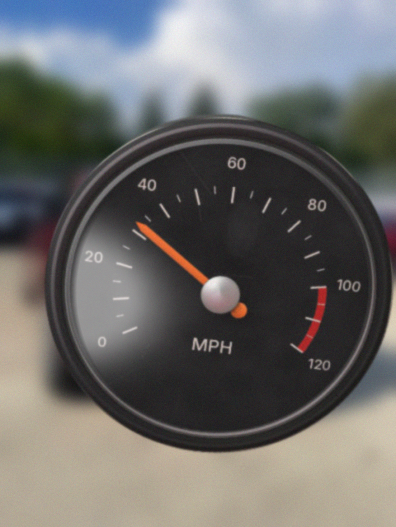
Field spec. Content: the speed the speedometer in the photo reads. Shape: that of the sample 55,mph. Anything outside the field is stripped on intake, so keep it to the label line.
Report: 32.5,mph
